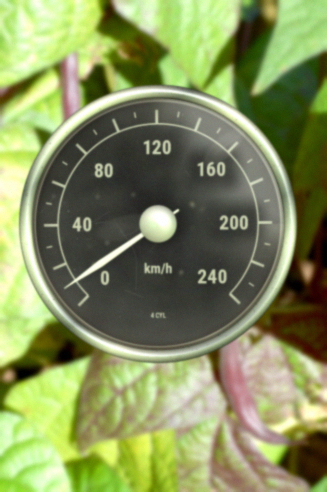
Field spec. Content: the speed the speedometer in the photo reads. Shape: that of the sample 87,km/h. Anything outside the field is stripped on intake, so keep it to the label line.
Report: 10,km/h
